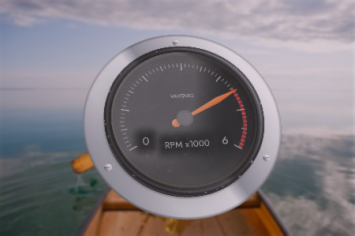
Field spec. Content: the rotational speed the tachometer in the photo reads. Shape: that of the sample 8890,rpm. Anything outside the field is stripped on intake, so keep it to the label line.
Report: 4500,rpm
